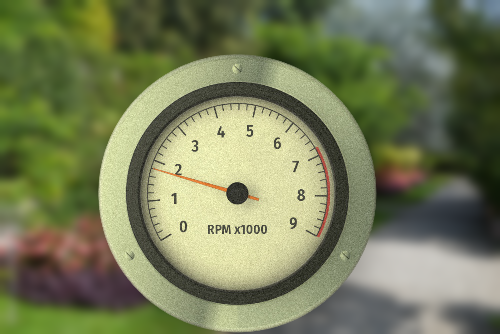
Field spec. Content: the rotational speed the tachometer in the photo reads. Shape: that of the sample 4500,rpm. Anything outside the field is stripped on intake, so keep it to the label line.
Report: 1800,rpm
